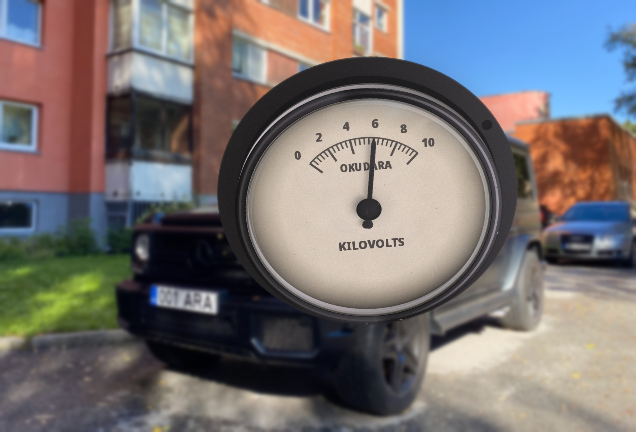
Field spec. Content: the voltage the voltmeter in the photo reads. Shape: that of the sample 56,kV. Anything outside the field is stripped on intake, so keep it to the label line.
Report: 6,kV
